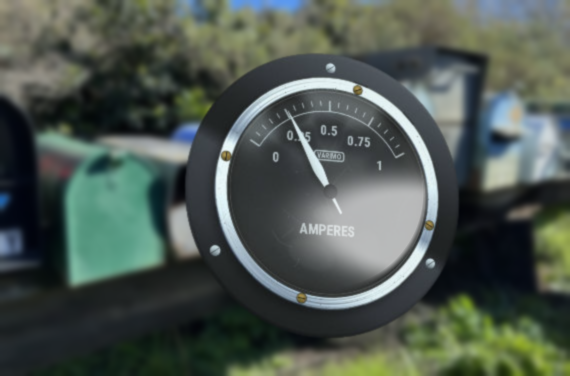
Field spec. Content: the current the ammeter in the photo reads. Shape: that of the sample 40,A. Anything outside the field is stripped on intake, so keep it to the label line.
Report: 0.25,A
